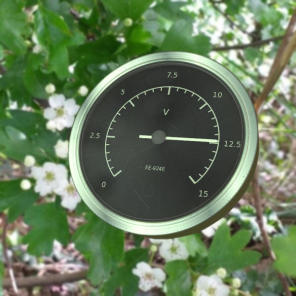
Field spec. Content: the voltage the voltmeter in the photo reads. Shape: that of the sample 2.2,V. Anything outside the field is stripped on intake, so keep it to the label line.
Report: 12.5,V
